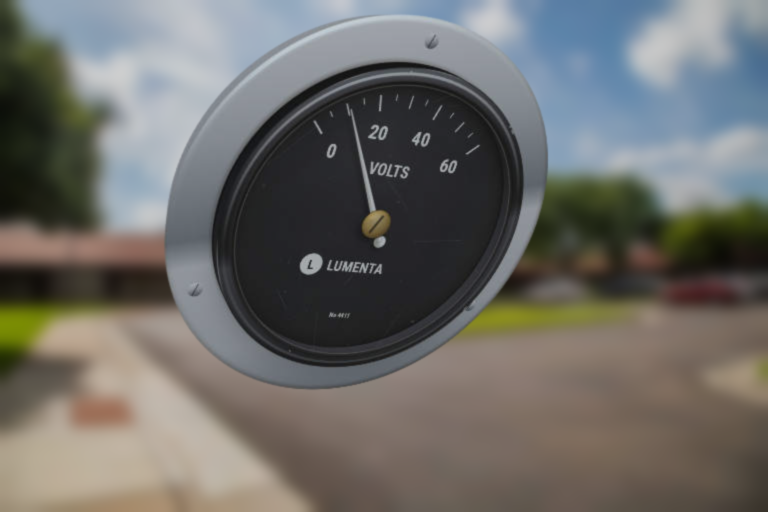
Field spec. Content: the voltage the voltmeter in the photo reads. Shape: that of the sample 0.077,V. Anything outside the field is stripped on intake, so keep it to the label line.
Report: 10,V
